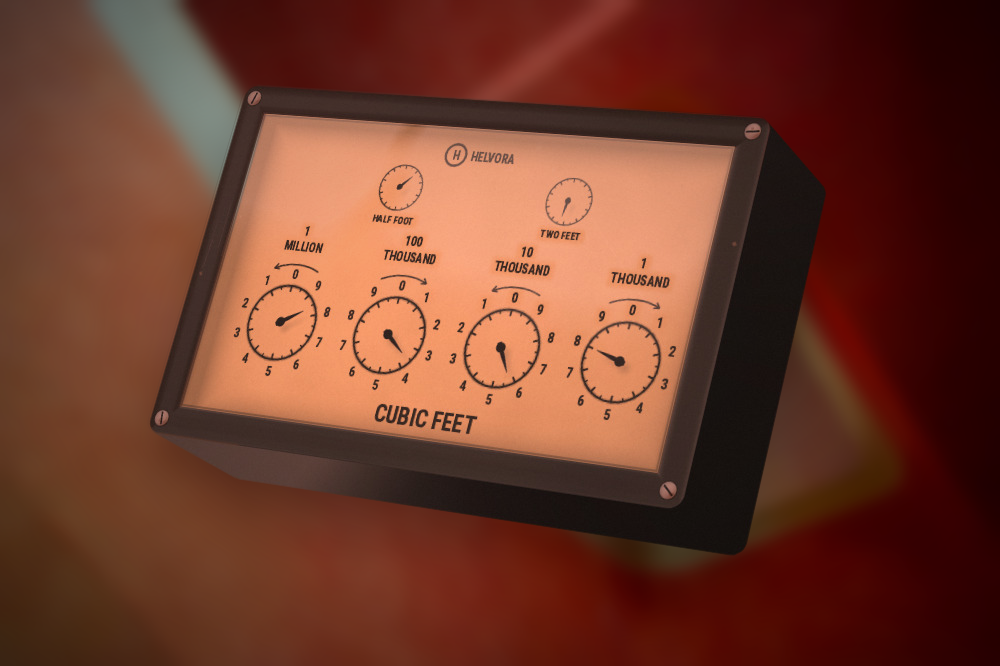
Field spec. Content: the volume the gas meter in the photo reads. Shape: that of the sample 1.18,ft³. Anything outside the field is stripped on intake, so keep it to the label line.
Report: 835800,ft³
